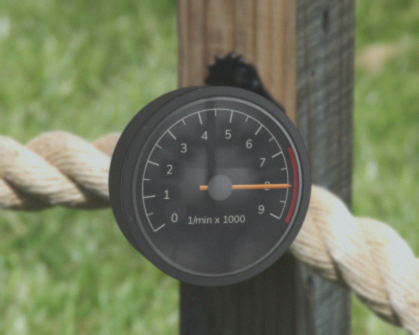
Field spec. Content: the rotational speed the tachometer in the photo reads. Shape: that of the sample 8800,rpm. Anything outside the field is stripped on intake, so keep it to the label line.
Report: 8000,rpm
